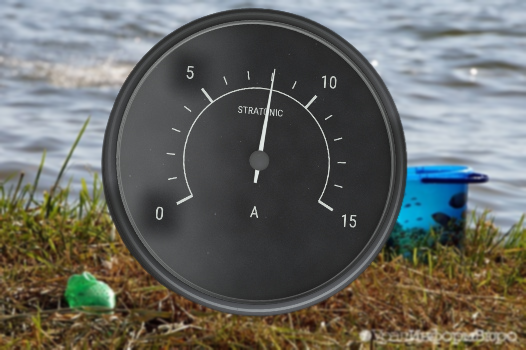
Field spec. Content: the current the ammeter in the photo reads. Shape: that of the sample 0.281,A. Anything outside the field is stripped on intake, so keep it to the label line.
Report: 8,A
